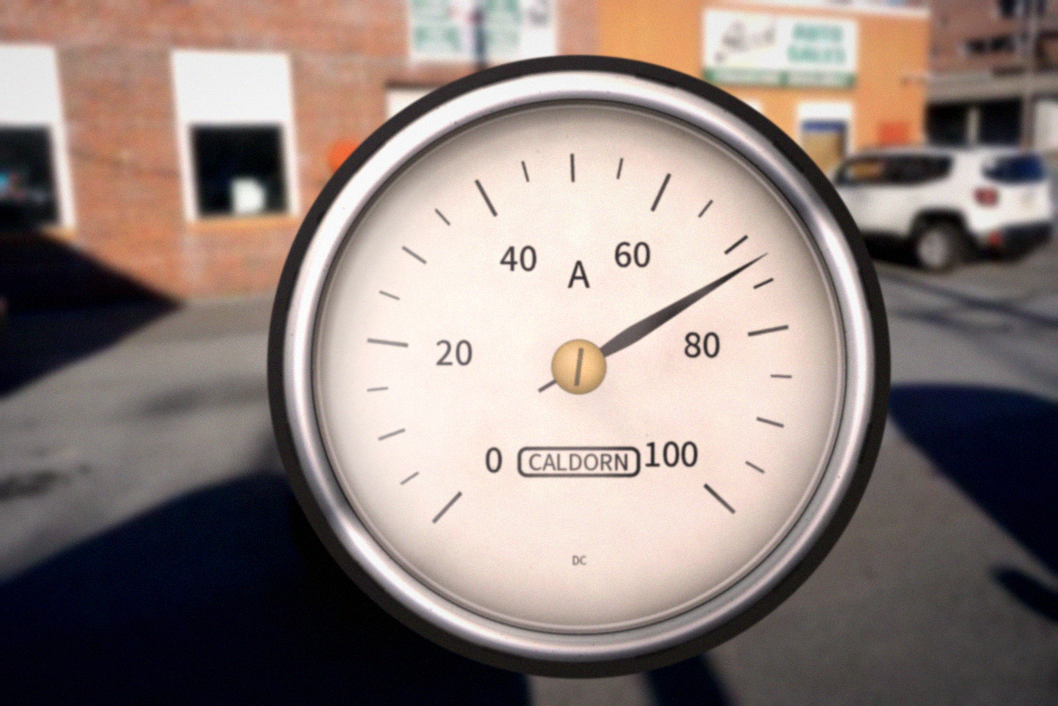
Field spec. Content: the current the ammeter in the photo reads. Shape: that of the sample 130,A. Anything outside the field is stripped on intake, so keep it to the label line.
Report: 72.5,A
